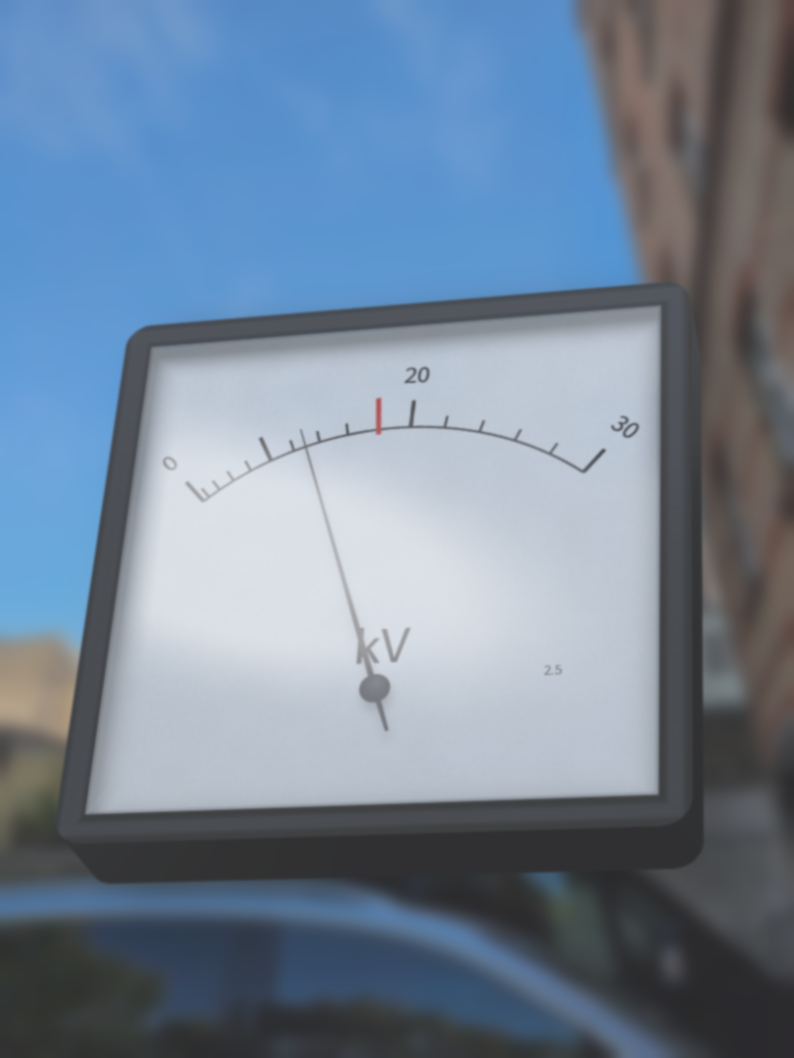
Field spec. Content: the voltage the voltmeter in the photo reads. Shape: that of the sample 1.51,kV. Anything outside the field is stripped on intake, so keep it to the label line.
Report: 13,kV
